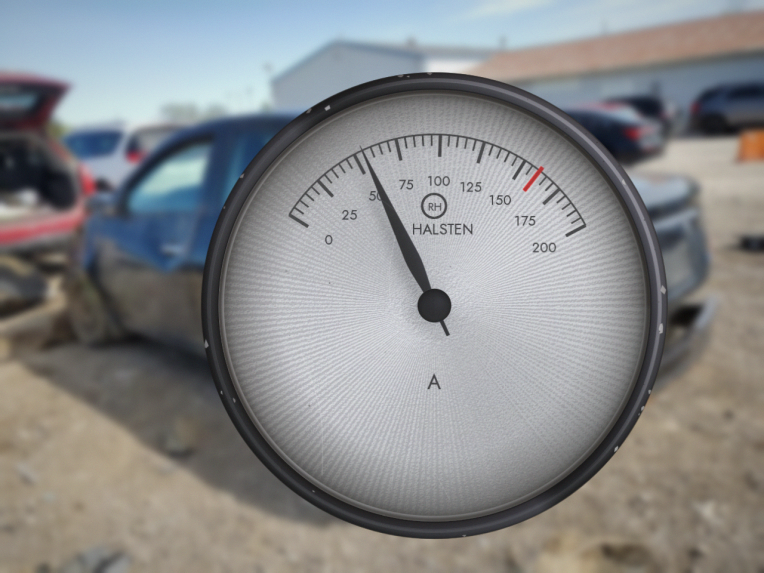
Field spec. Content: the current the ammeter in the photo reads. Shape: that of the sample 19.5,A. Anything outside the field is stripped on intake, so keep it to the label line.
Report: 55,A
